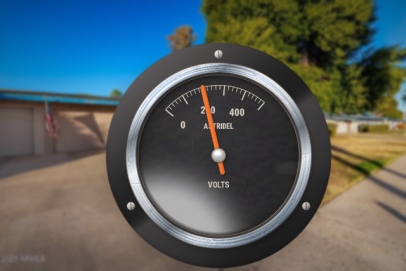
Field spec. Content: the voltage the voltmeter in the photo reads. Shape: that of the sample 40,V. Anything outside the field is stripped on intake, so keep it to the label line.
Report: 200,V
